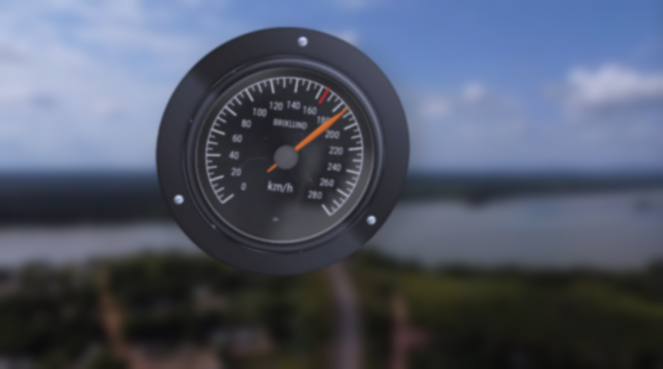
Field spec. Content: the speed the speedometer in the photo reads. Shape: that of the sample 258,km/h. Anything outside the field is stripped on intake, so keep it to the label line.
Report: 185,km/h
